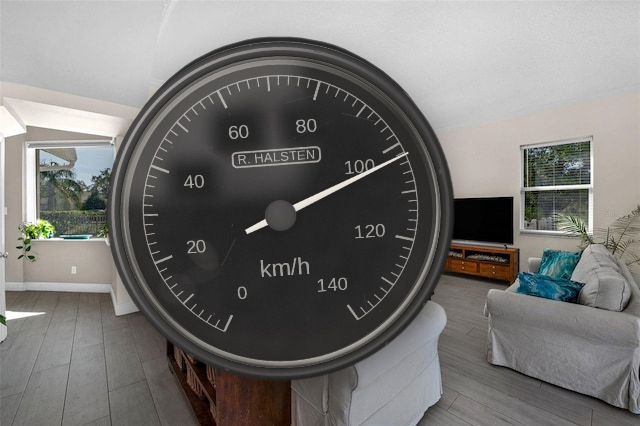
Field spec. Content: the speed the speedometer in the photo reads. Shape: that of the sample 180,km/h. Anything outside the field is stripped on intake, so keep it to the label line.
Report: 102,km/h
